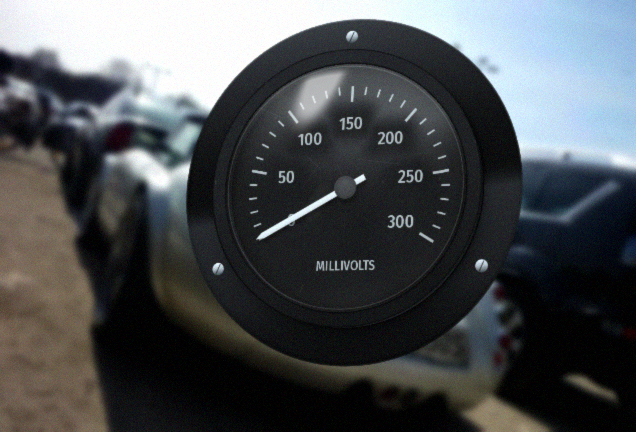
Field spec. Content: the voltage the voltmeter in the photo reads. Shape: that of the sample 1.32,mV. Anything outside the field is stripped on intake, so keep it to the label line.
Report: 0,mV
